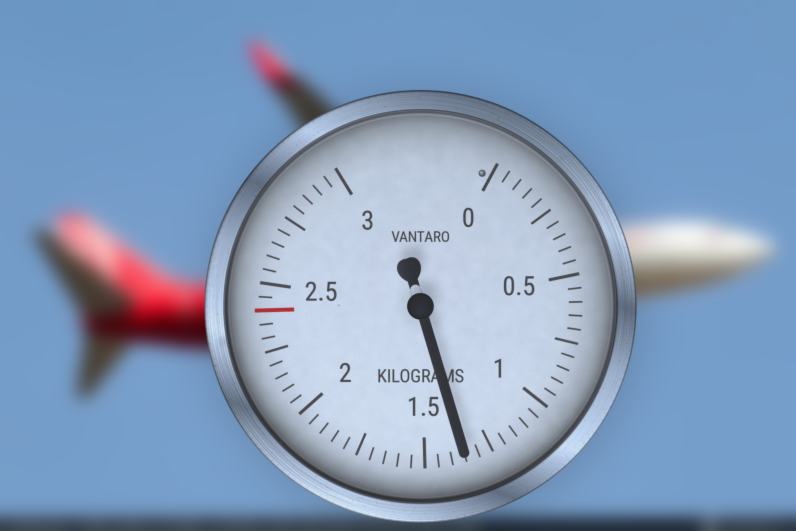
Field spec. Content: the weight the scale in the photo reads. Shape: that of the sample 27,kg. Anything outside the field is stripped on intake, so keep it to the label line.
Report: 1.35,kg
